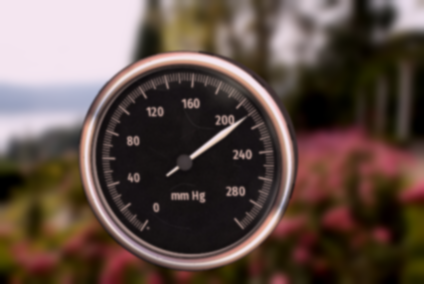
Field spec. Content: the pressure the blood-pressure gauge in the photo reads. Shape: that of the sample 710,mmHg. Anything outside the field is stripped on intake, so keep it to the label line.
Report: 210,mmHg
